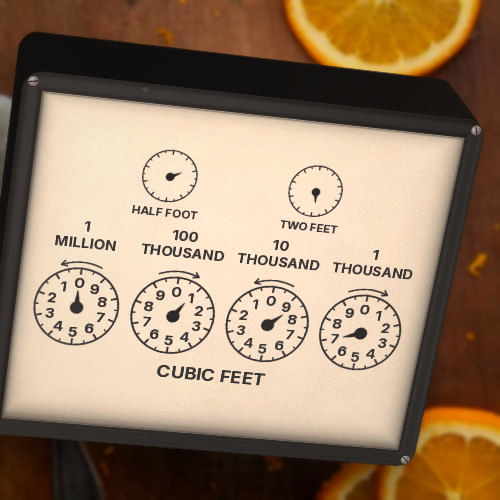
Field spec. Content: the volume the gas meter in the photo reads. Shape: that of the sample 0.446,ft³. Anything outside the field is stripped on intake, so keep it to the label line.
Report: 8700,ft³
